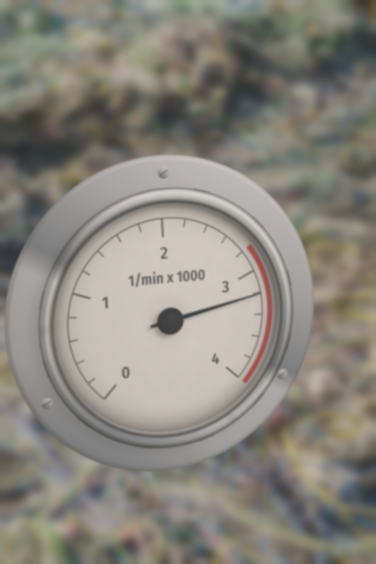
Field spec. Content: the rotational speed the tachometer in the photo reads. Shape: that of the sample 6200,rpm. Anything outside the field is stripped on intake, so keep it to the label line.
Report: 3200,rpm
